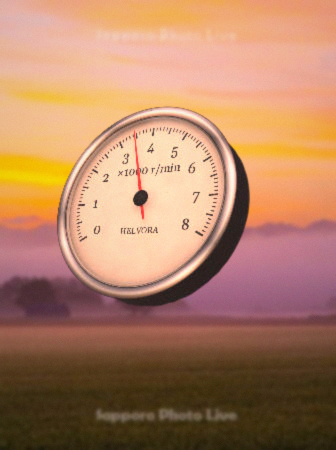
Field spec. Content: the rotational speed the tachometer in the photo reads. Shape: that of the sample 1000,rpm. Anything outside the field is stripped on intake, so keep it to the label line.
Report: 3500,rpm
